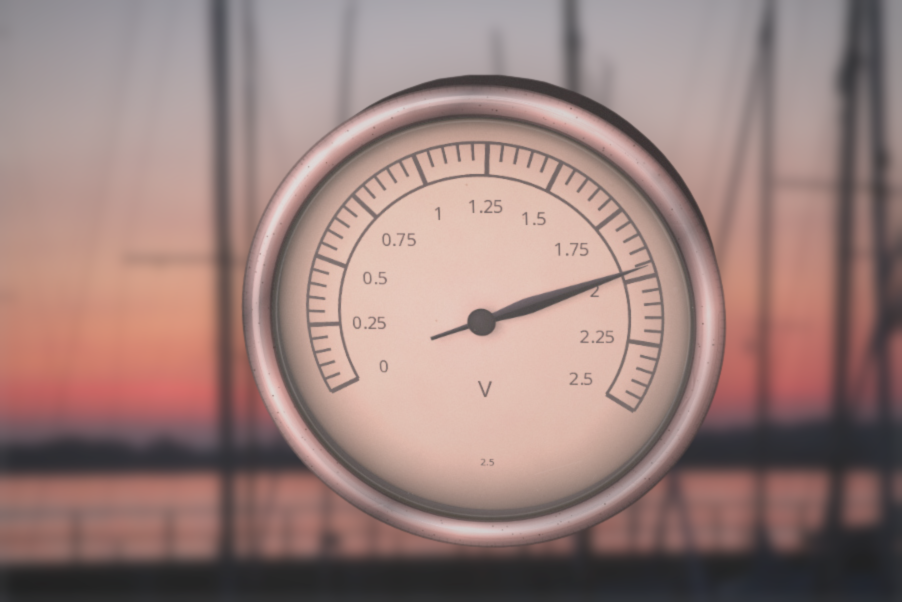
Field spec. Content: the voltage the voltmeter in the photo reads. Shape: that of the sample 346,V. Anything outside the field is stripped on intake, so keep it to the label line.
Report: 1.95,V
